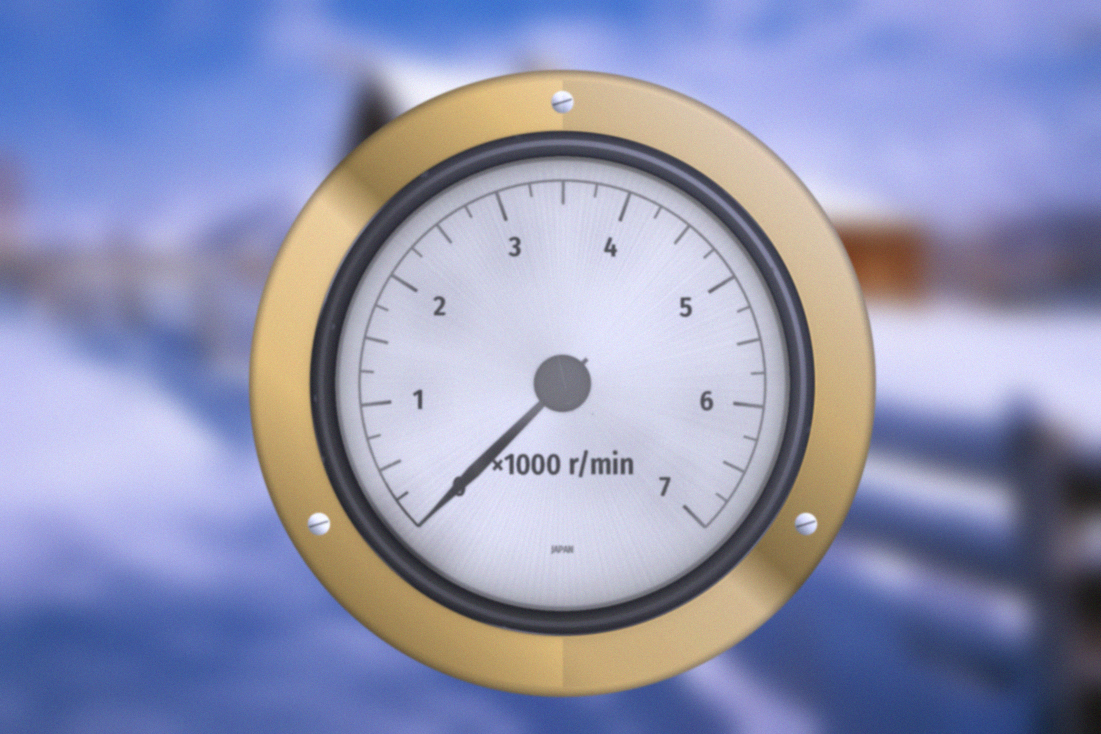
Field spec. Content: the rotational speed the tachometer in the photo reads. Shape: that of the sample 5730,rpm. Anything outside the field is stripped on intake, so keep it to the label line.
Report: 0,rpm
